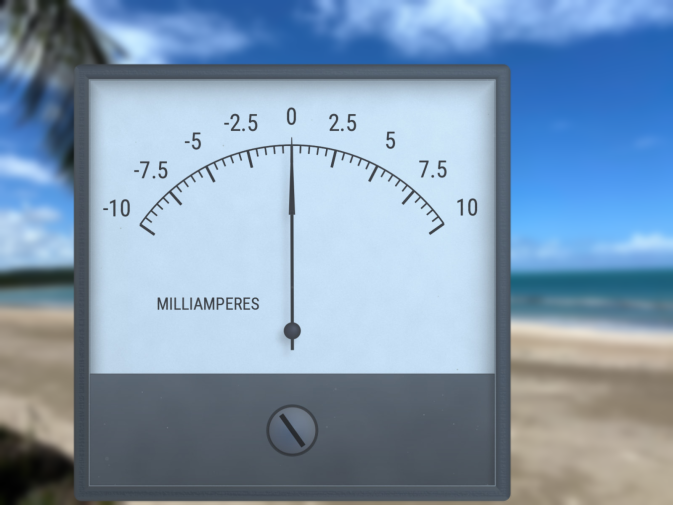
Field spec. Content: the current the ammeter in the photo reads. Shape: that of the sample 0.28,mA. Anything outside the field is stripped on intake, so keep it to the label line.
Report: 0,mA
